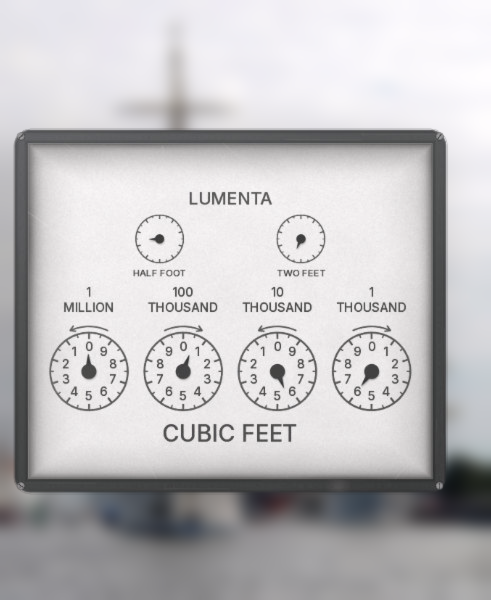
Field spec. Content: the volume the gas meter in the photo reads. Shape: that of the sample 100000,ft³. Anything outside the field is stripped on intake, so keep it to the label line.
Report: 5600,ft³
